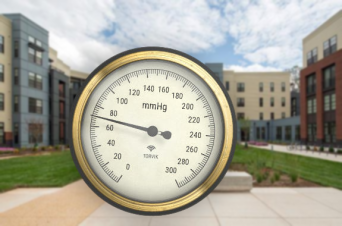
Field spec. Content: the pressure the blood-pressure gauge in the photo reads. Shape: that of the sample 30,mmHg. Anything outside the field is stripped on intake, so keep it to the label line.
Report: 70,mmHg
